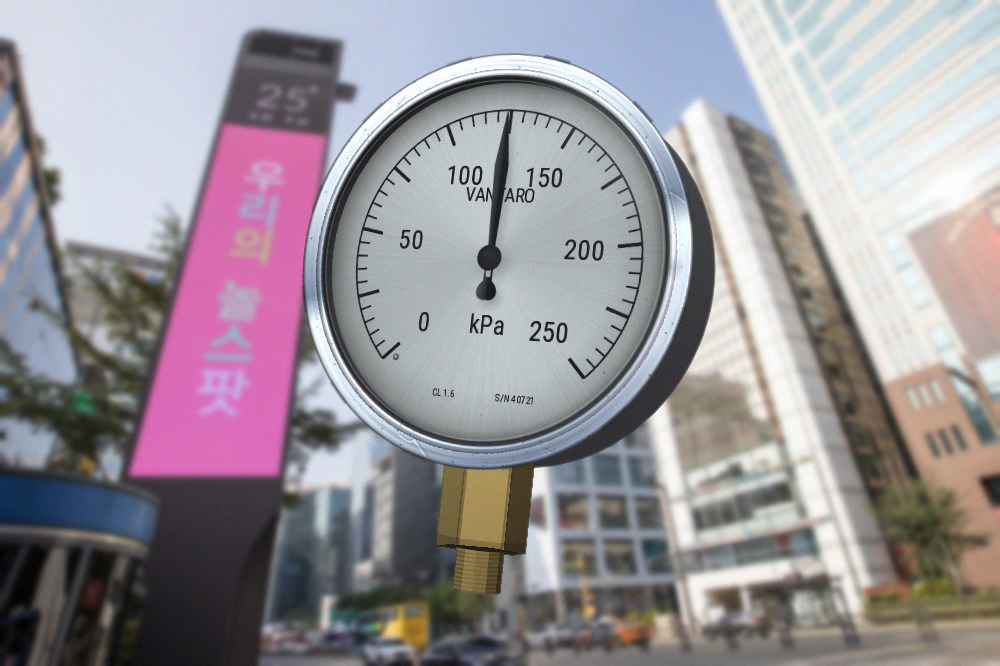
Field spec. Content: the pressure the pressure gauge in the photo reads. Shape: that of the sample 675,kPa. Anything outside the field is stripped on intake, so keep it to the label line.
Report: 125,kPa
